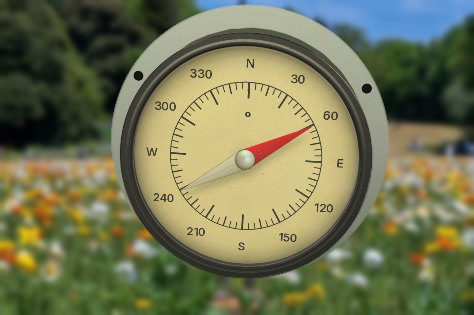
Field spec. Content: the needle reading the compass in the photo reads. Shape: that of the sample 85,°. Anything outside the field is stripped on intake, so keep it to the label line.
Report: 60,°
